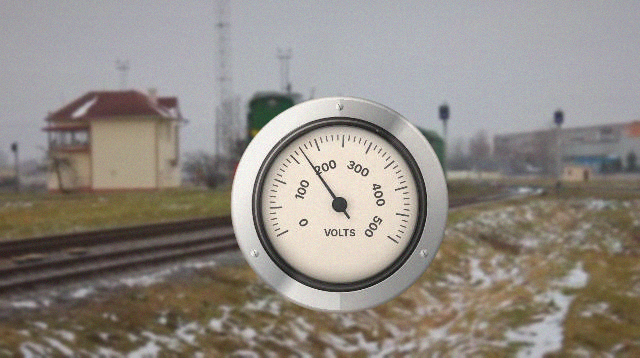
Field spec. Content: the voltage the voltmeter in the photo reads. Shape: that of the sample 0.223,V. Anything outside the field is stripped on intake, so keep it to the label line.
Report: 170,V
